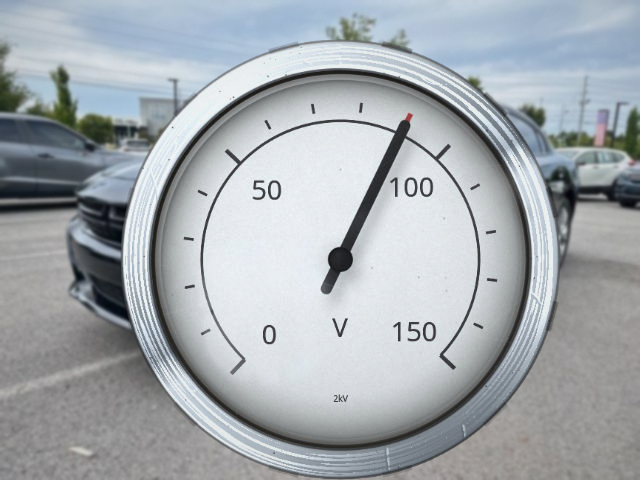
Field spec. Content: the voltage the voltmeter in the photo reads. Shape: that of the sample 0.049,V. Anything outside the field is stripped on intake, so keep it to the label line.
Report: 90,V
